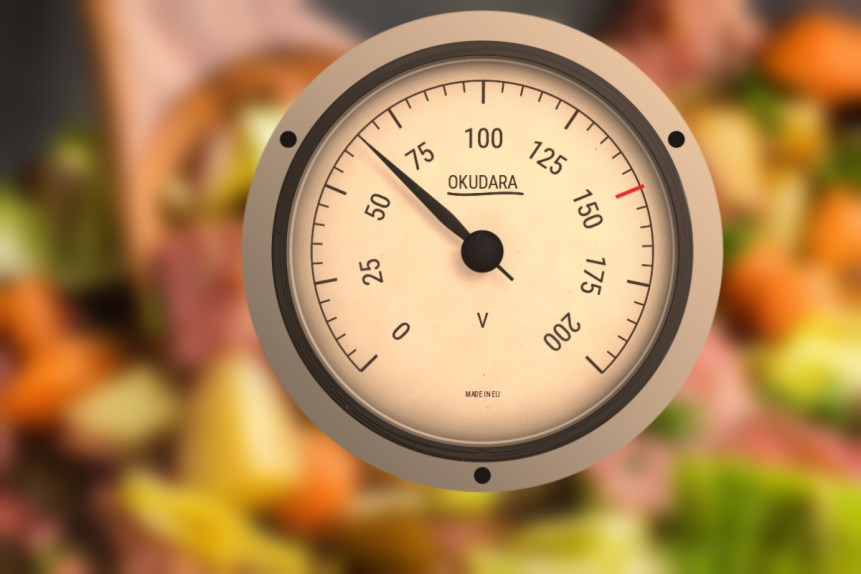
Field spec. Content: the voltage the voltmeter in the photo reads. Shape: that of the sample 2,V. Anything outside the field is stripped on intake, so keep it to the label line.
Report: 65,V
